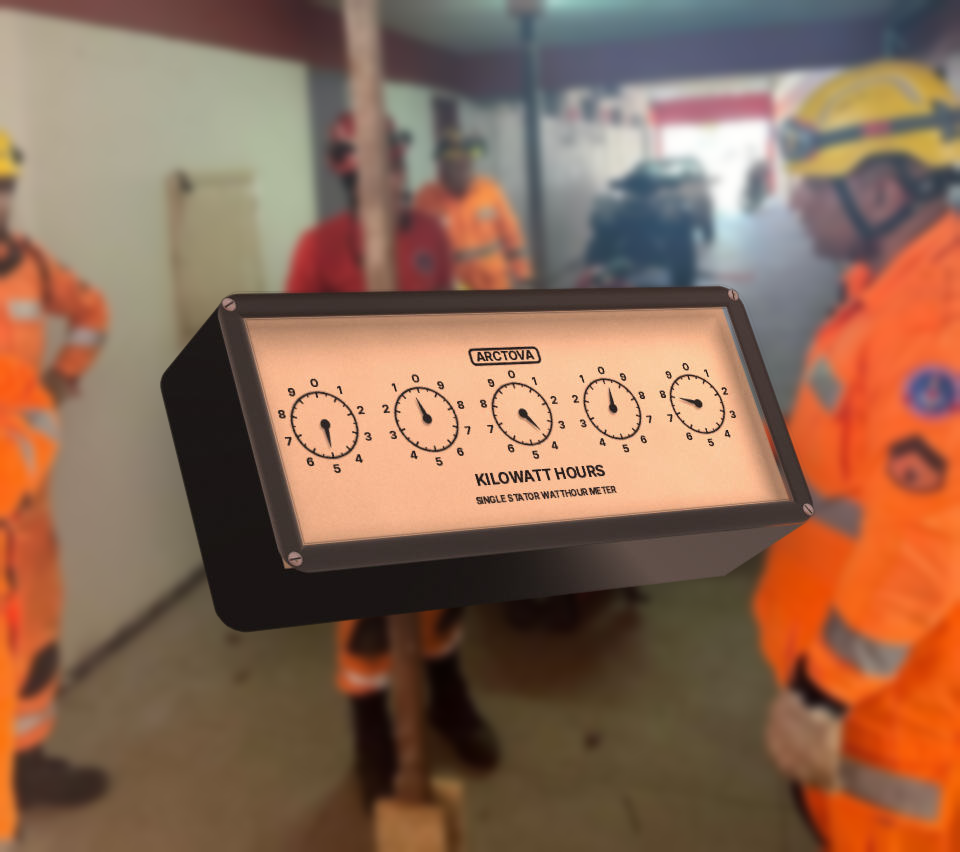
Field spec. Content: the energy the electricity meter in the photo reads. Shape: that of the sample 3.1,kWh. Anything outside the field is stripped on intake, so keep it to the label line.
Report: 50398,kWh
